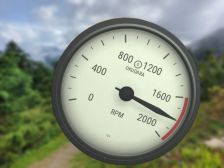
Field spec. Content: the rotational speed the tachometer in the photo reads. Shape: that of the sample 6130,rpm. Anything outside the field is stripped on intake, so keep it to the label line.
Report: 1800,rpm
